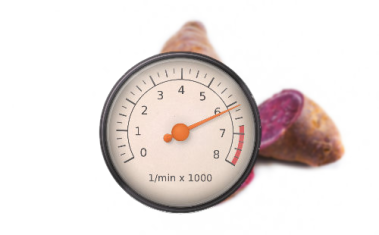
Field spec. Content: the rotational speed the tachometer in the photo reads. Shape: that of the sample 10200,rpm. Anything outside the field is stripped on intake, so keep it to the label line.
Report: 6125,rpm
